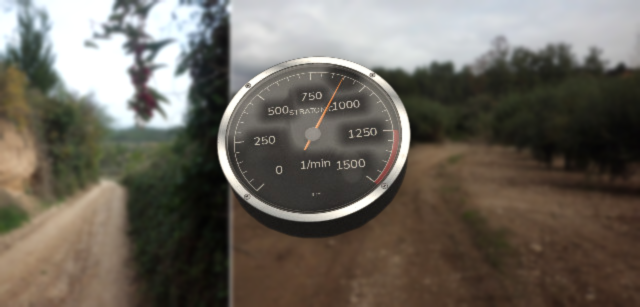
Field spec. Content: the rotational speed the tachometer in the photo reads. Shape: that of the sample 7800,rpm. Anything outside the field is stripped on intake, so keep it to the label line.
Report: 900,rpm
